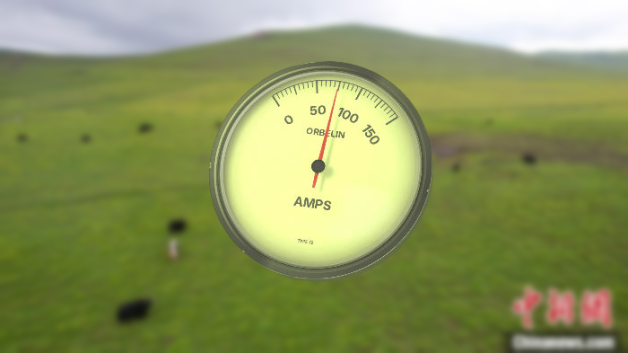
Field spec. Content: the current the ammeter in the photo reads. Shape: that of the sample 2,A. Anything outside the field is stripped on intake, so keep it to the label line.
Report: 75,A
